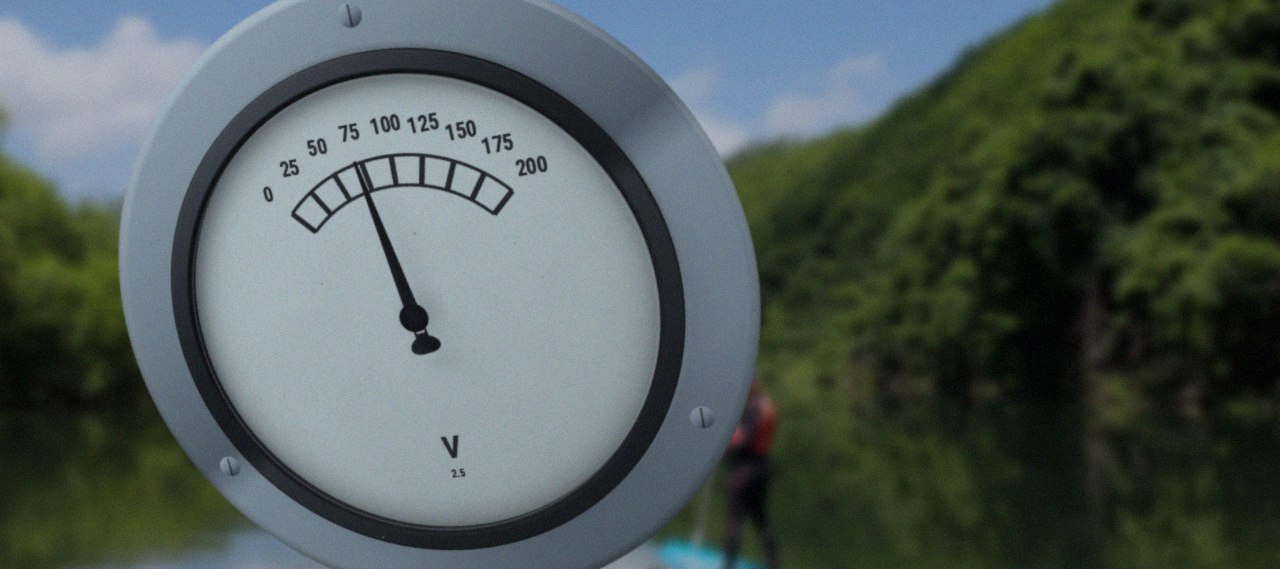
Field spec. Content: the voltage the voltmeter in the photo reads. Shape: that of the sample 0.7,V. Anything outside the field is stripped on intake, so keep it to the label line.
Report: 75,V
